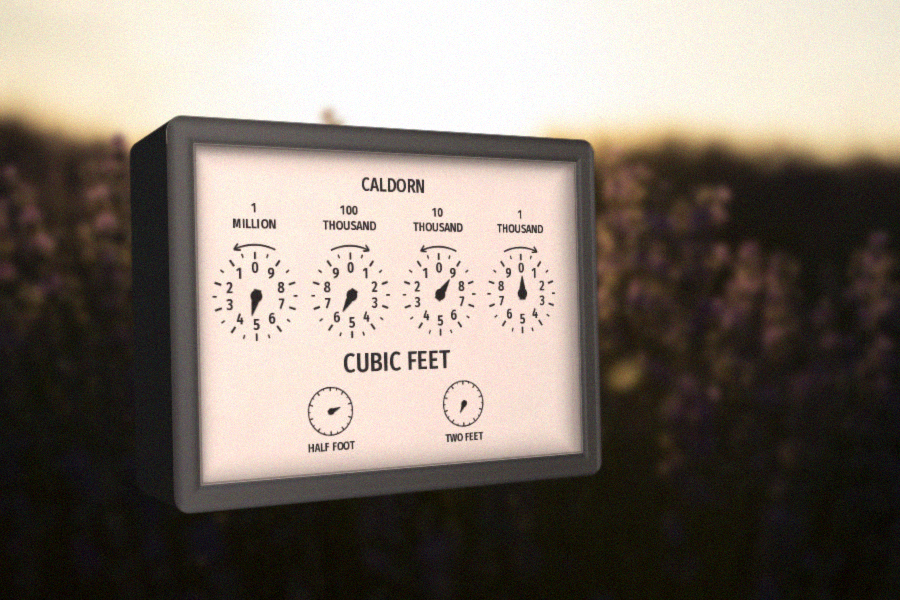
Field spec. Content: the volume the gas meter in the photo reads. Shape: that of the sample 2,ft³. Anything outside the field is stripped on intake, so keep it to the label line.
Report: 459000,ft³
